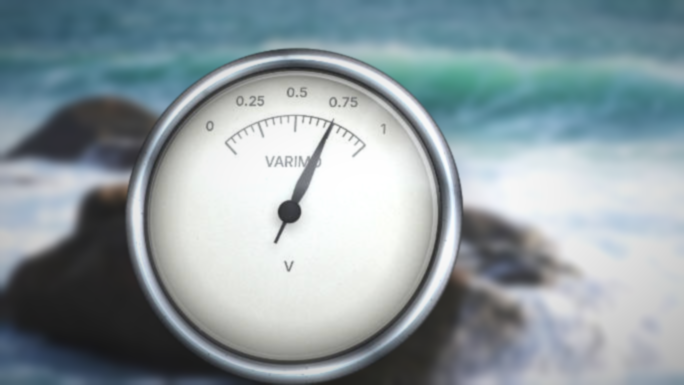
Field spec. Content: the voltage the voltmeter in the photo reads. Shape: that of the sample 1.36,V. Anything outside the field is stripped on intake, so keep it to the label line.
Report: 0.75,V
